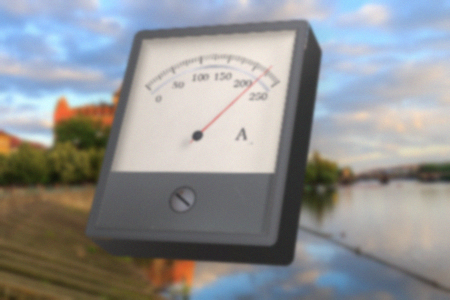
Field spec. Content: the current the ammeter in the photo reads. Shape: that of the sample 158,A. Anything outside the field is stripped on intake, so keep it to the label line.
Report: 225,A
